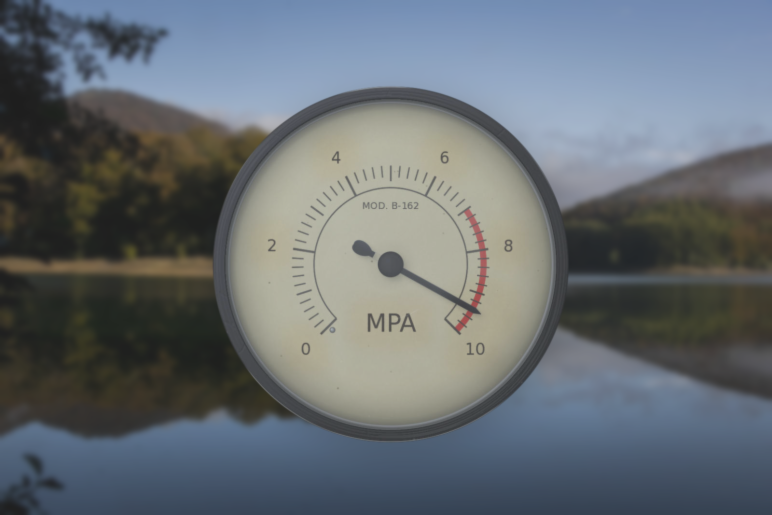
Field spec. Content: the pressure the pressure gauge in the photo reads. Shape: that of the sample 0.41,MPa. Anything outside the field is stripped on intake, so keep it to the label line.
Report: 9.4,MPa
